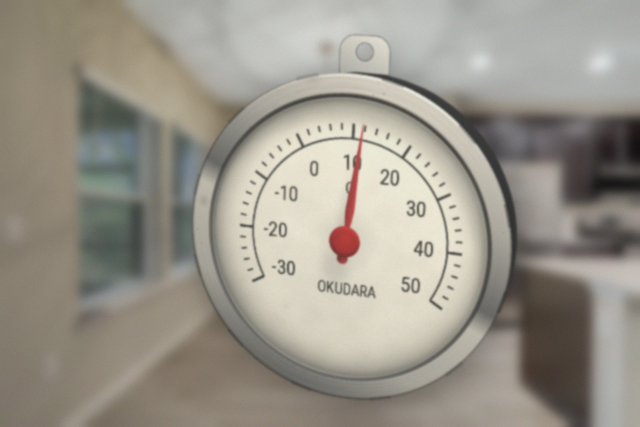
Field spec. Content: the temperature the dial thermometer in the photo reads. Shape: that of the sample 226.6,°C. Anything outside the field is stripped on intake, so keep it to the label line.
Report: 12,°C
